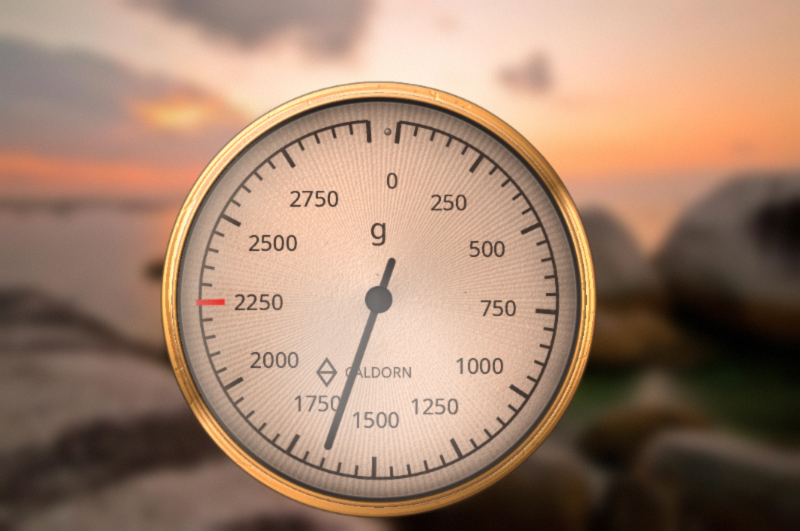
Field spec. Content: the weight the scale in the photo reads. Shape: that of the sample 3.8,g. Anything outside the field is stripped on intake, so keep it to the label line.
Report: 1650,g
